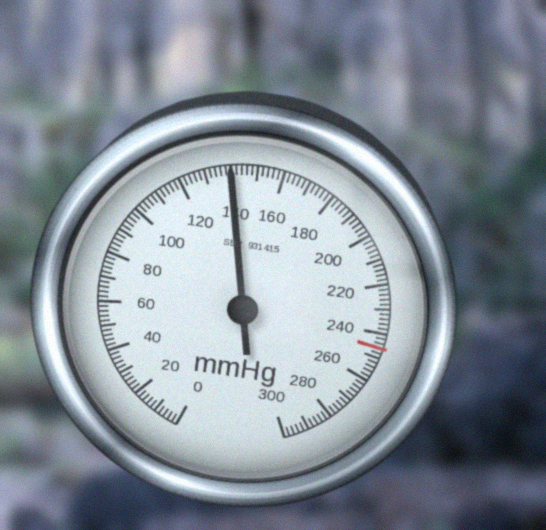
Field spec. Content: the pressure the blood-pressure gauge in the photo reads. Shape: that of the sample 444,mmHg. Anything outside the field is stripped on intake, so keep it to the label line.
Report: 140,mmHg
